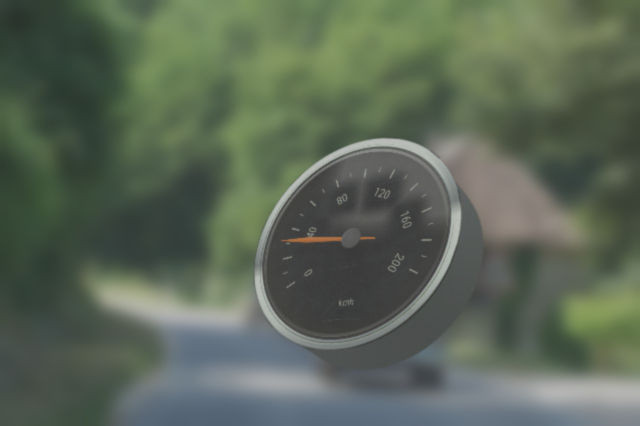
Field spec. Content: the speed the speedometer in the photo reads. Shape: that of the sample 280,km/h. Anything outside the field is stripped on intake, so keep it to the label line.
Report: 30,km/h
